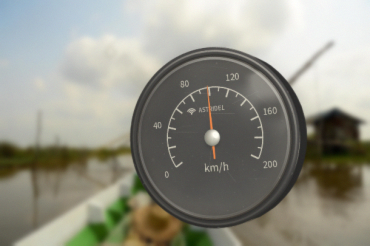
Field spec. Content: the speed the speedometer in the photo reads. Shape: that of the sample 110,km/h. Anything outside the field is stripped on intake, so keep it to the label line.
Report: 100,km/h
